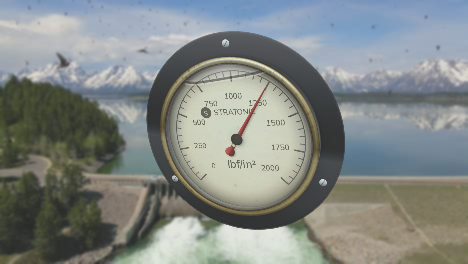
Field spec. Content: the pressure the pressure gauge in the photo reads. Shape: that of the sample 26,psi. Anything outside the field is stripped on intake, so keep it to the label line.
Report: 1250,psi
